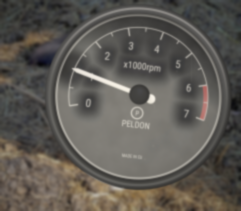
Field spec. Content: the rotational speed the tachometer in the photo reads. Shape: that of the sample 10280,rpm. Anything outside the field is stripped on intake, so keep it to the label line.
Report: 1000,rpm
